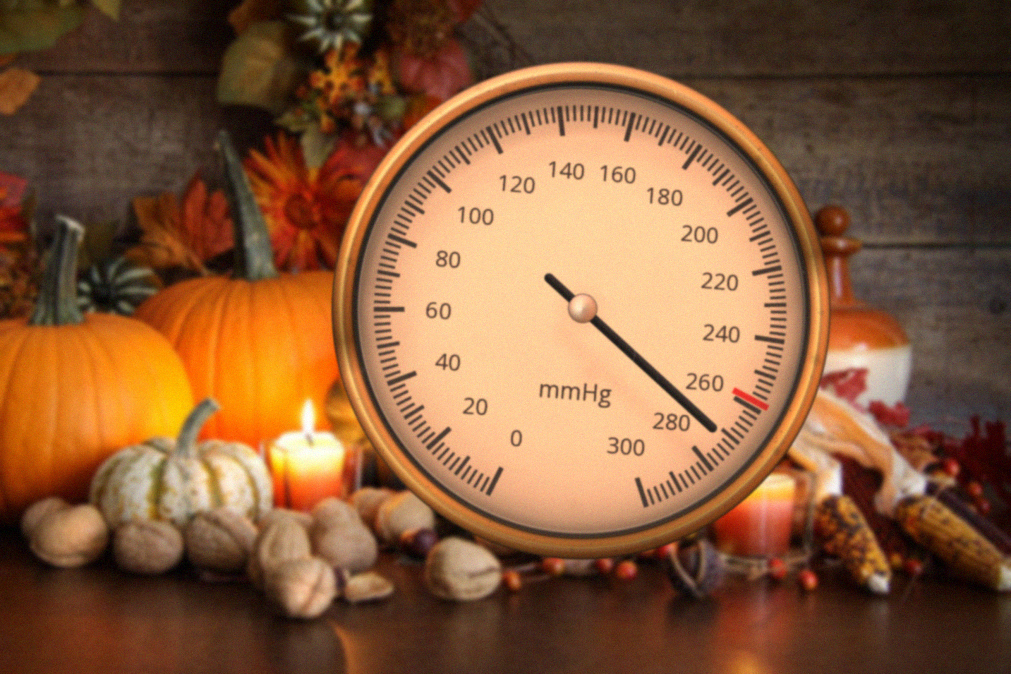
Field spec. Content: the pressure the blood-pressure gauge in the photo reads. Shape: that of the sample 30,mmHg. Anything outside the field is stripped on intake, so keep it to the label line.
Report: 272,mmHg
